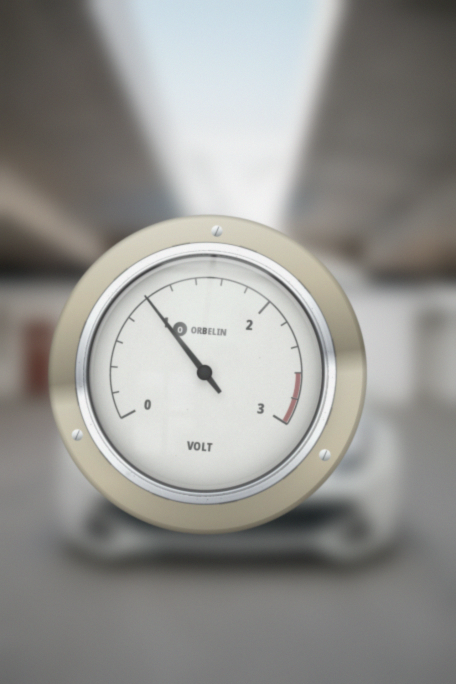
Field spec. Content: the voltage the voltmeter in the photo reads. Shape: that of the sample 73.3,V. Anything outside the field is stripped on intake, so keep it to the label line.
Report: 1,V
